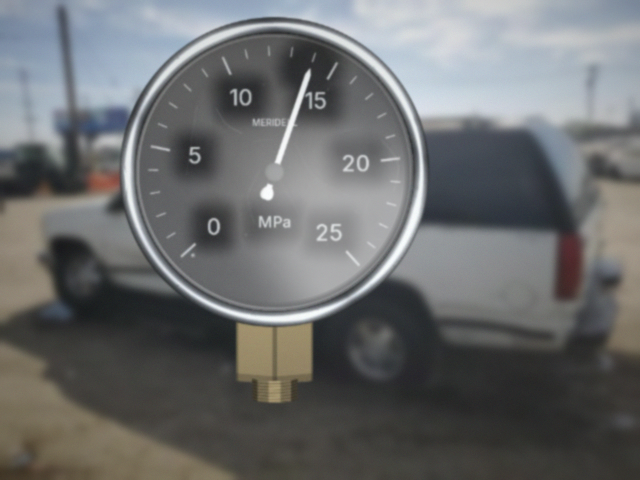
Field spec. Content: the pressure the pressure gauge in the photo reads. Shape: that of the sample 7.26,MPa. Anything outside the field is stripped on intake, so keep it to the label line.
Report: 14,MPa
